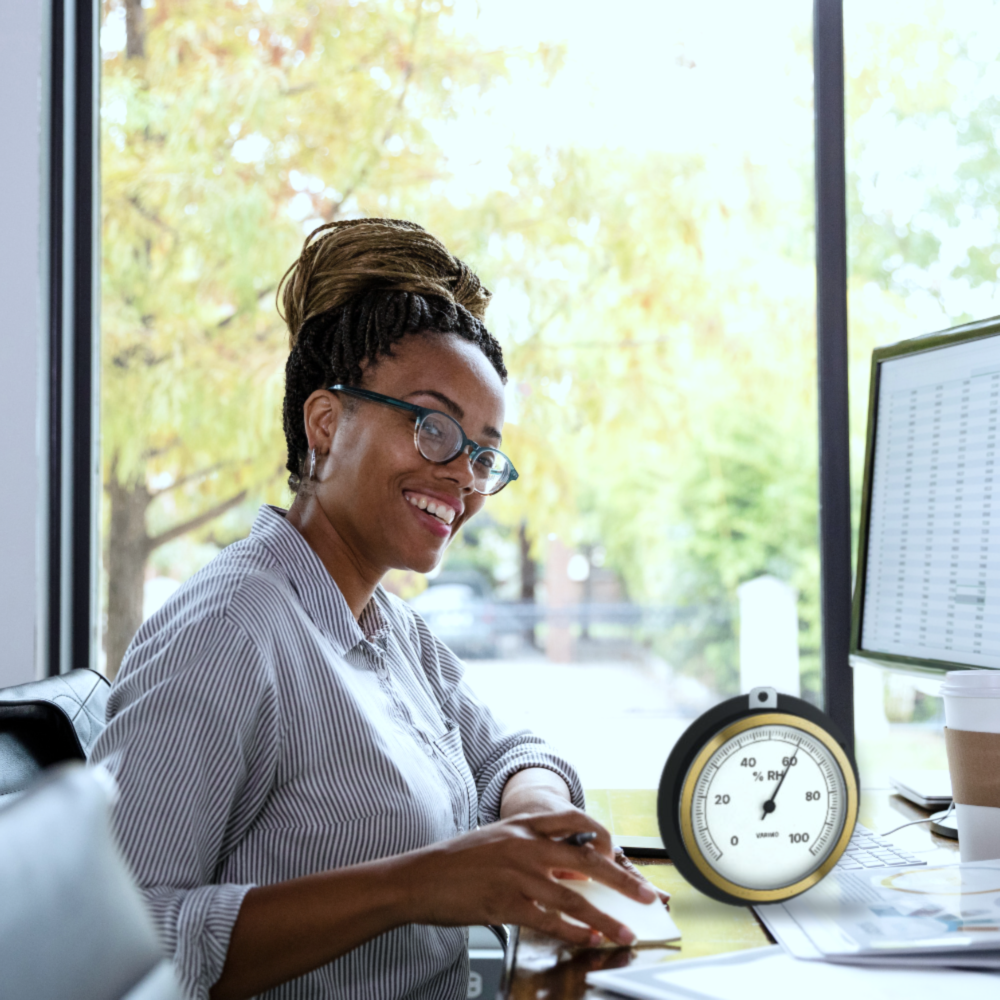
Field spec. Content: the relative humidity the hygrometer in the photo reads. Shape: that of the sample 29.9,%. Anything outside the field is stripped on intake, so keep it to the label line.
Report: 60,%
